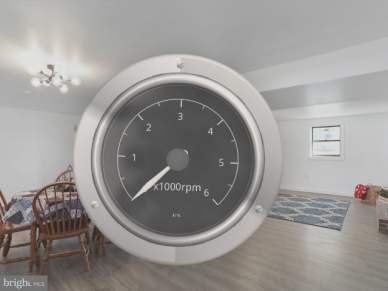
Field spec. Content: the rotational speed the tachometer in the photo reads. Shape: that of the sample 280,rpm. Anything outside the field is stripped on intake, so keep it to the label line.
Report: 0,rpm
